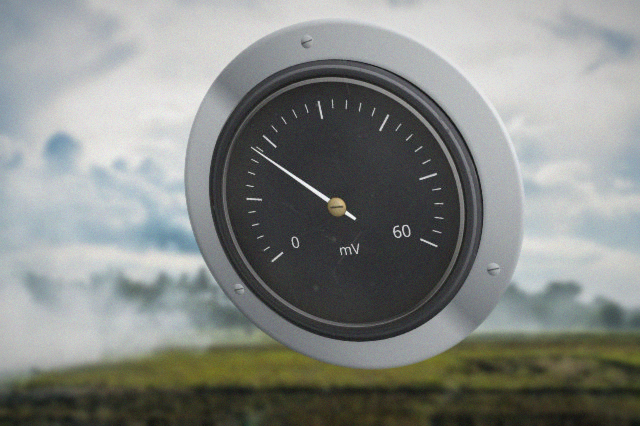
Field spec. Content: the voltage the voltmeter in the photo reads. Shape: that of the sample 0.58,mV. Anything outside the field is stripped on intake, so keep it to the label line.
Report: 18,mV
